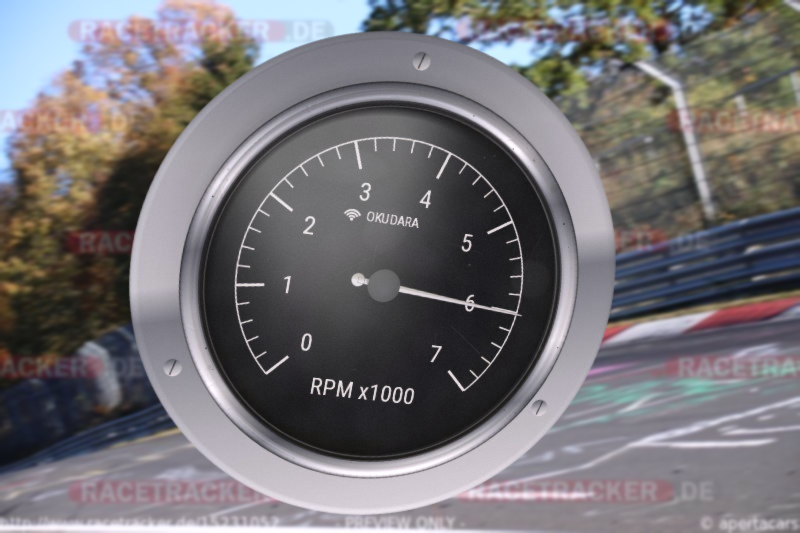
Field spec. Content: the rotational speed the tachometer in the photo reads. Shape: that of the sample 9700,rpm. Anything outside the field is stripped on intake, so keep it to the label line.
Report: 6000,rpm
